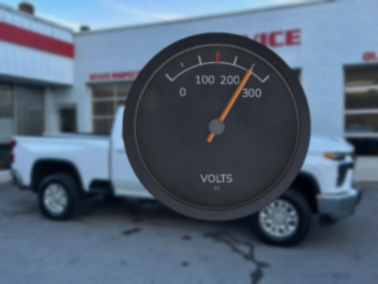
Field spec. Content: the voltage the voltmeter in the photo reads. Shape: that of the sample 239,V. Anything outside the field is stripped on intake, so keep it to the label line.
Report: 250,V
